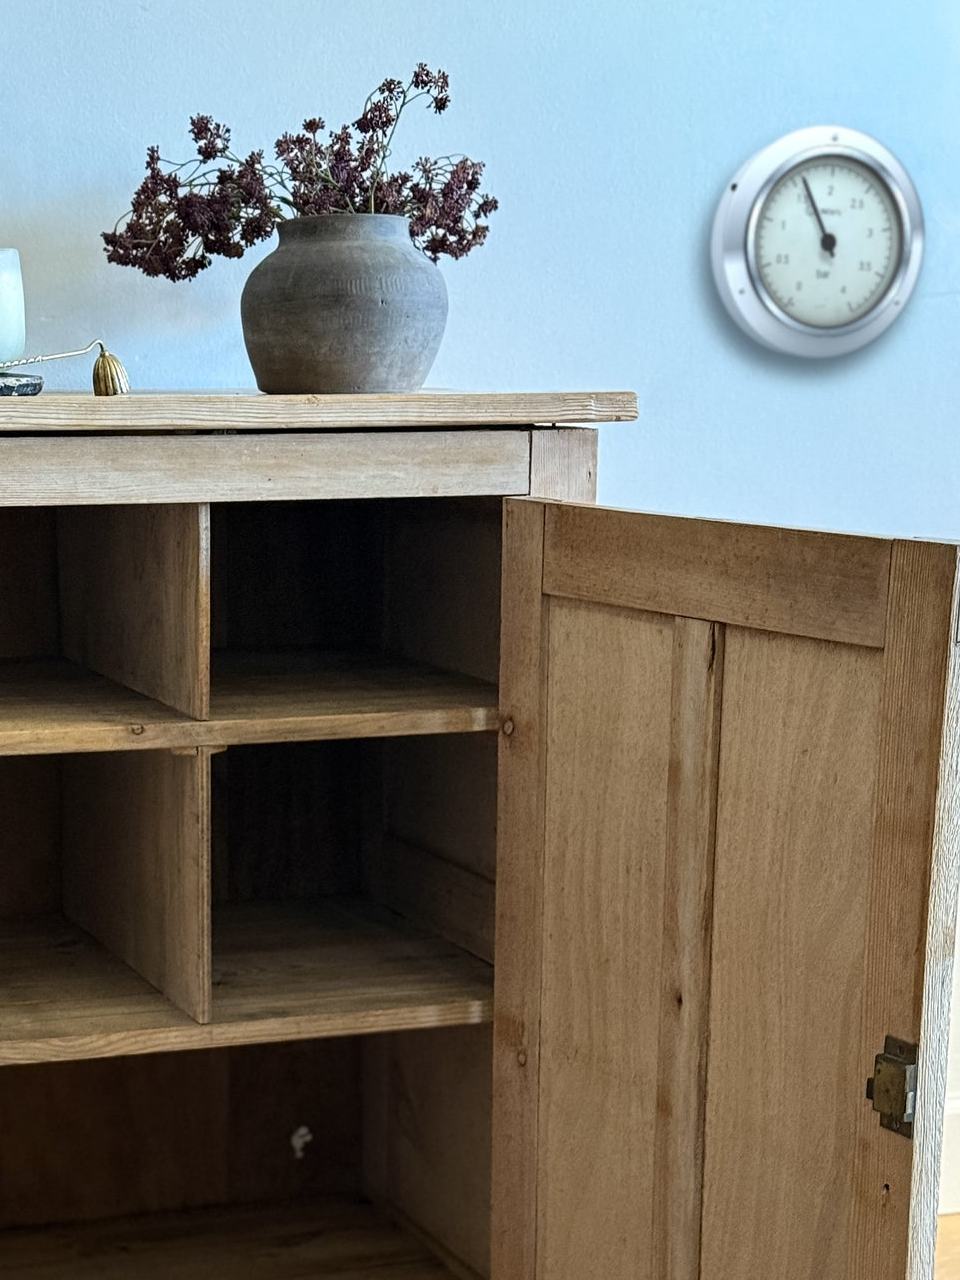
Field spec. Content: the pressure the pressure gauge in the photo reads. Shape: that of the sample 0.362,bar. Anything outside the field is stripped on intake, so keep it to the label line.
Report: 1.6,bar
